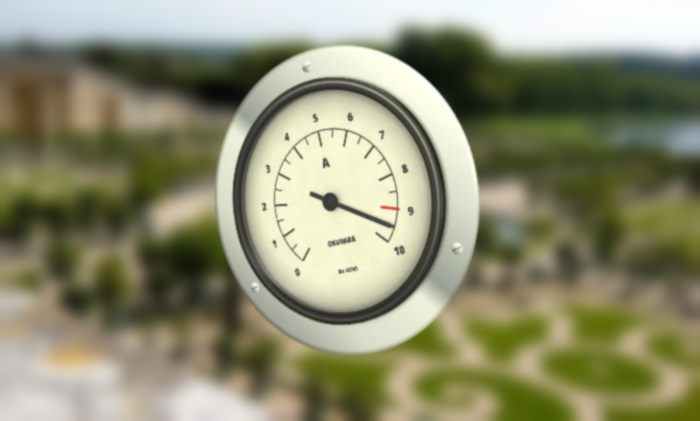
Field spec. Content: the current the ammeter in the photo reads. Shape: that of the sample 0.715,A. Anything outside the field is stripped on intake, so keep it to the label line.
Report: 9.5,A
